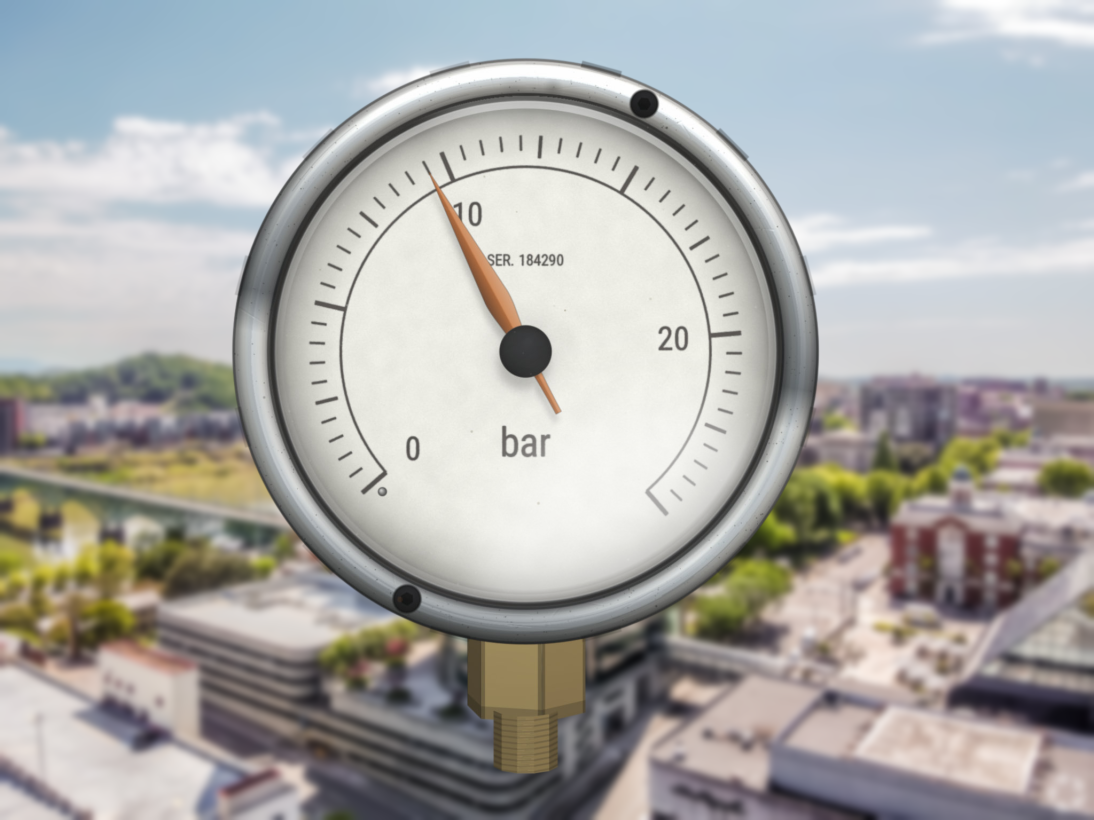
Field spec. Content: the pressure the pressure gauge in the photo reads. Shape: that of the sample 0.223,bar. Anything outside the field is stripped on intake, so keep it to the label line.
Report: 9.5,bar
